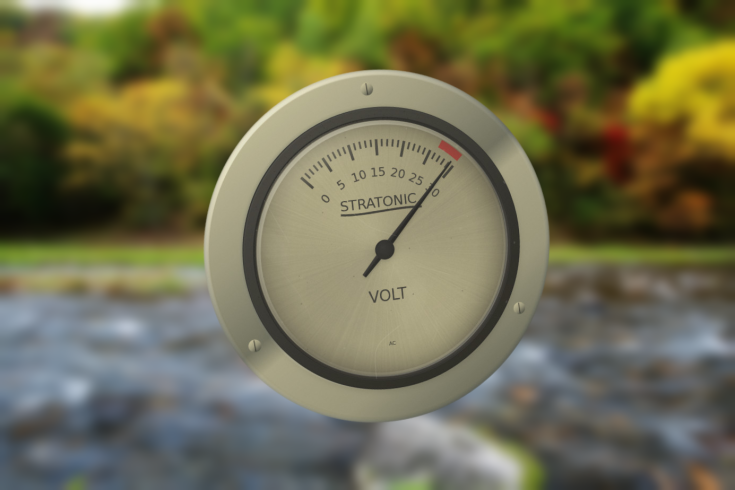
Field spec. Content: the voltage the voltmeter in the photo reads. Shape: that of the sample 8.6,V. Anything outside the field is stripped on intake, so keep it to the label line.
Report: 29,V
